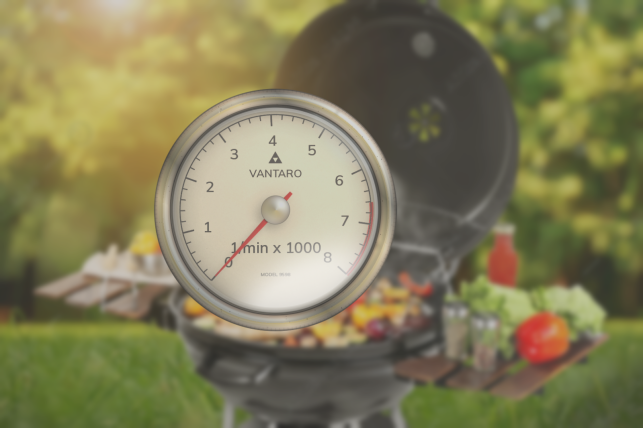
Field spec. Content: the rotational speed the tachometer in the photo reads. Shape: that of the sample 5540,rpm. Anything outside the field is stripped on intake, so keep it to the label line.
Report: 0,rpm
